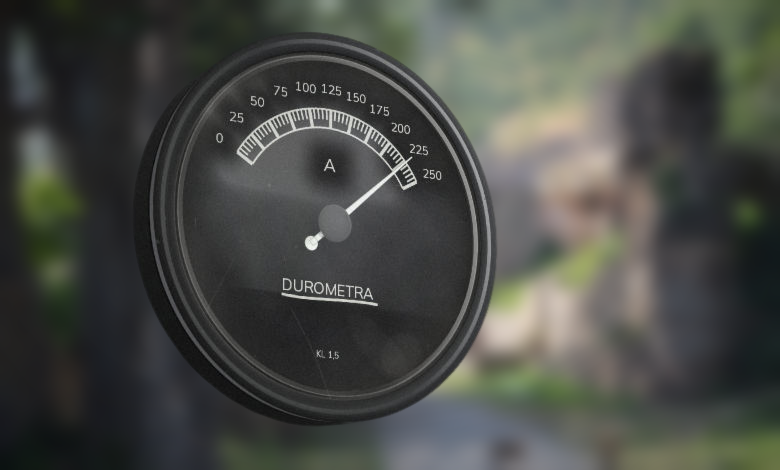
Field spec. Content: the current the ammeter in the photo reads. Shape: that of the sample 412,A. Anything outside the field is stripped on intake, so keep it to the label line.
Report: 225,A
